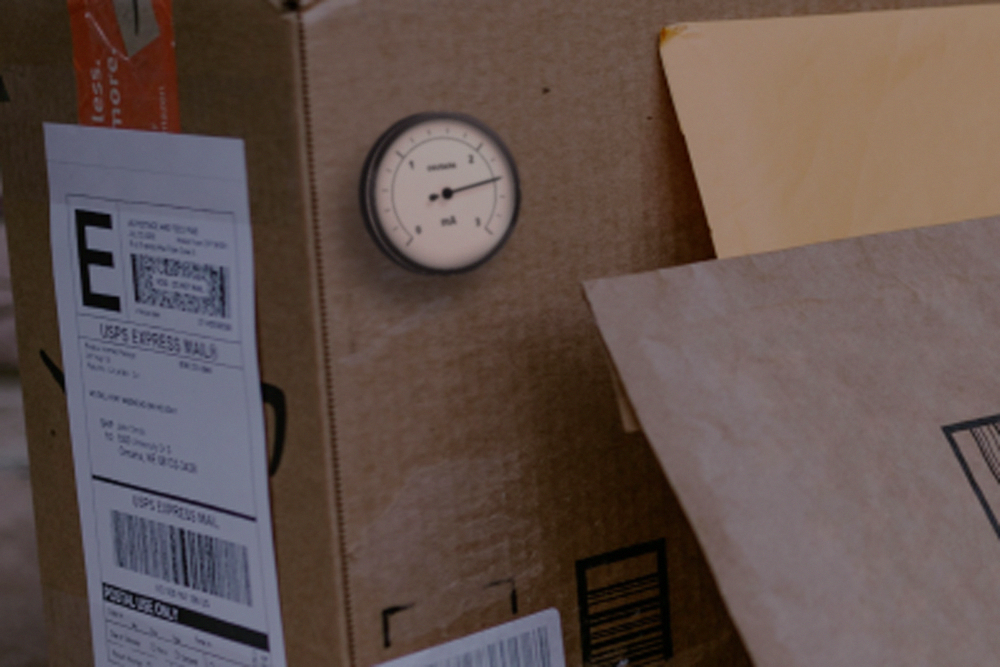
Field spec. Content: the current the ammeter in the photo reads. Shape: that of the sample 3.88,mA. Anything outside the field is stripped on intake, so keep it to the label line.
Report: 2.4,mA
